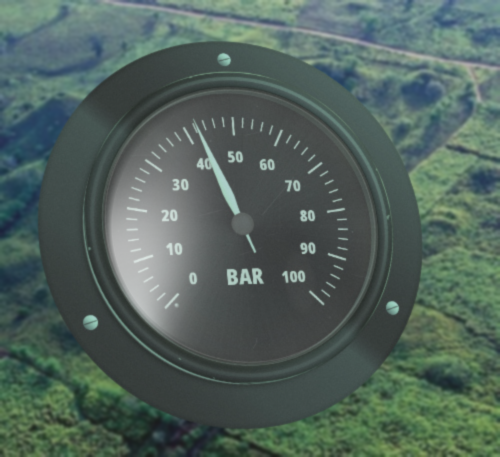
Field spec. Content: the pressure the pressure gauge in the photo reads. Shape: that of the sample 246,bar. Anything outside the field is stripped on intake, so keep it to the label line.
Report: 42,bar
